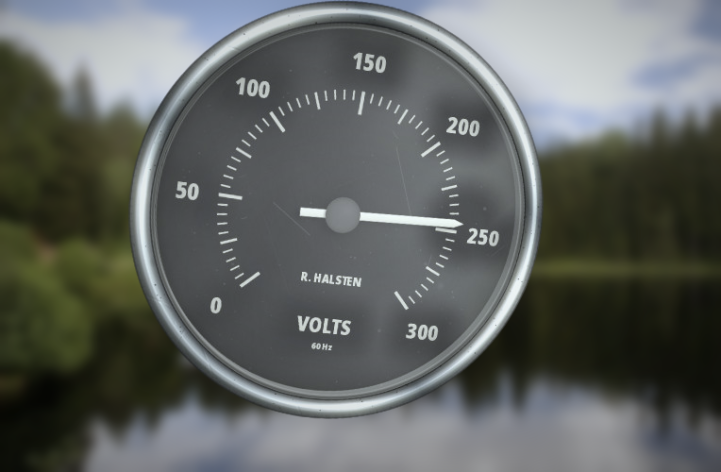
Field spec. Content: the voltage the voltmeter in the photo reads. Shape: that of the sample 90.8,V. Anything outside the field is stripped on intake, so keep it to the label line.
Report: 245,V
